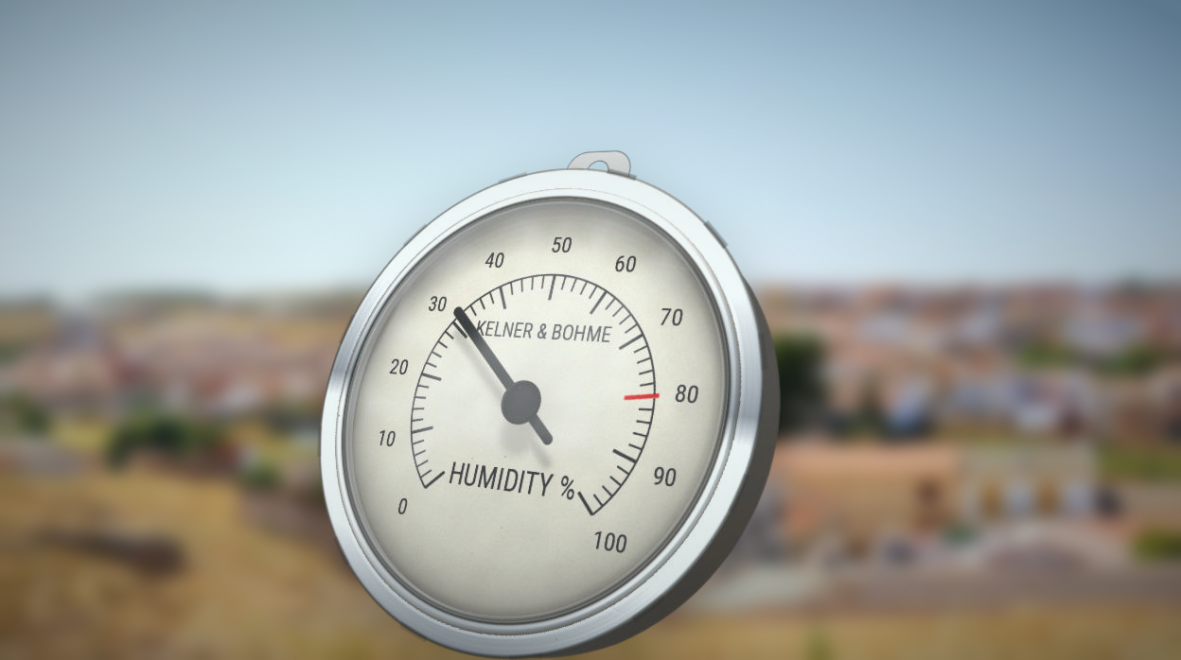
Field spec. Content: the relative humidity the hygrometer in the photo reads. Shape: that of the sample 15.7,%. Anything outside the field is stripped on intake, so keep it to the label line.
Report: 32,%
